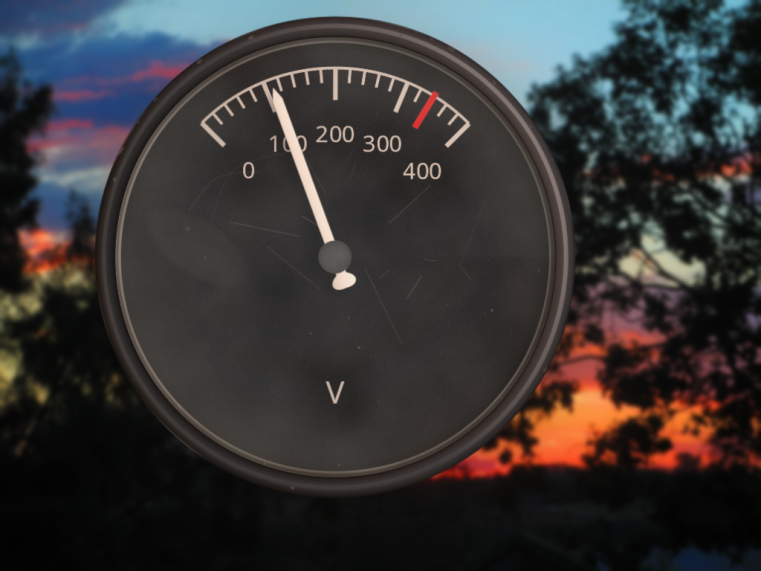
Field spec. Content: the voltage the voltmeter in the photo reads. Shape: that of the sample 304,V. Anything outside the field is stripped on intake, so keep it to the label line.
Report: 110,V
